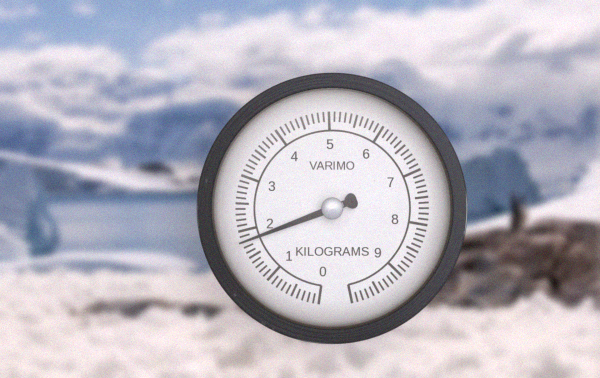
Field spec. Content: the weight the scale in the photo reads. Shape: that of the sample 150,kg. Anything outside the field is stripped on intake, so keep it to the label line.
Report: 1.8,kg
